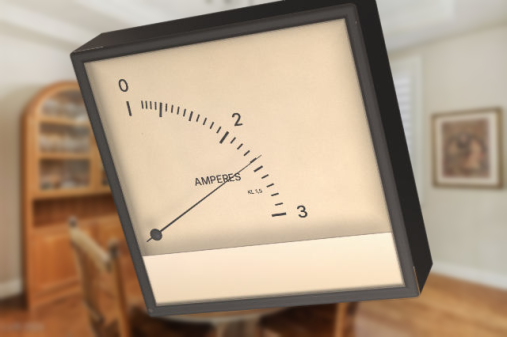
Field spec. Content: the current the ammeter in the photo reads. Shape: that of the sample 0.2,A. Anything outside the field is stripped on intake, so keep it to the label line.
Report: 2.4,A
